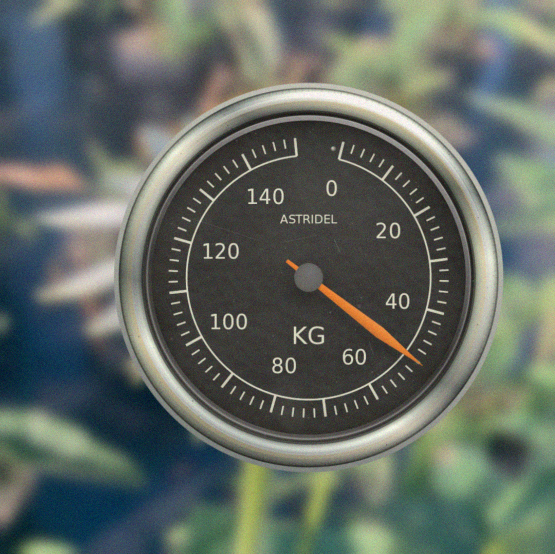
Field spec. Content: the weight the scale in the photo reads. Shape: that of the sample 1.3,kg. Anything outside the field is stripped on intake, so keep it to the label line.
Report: 50,kg
